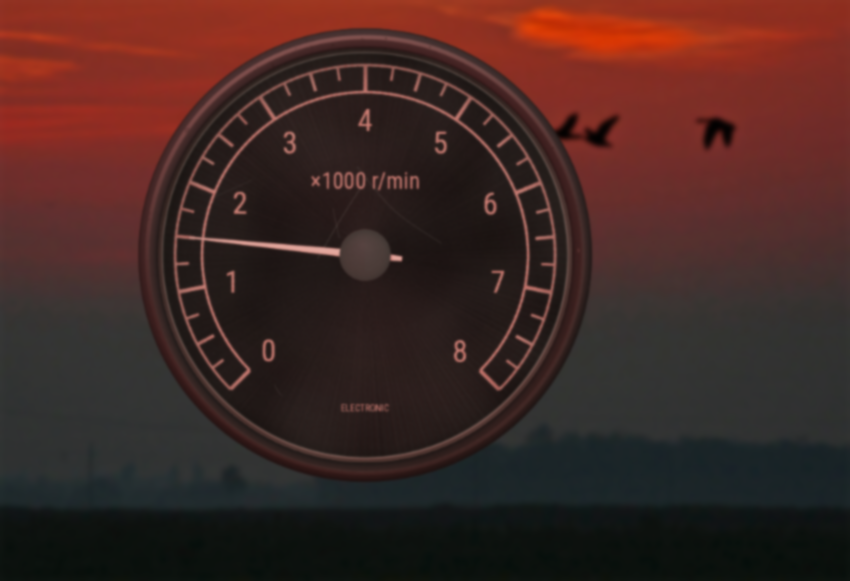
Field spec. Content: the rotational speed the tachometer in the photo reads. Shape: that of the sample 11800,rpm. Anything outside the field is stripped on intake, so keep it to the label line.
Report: 1500,rpm
